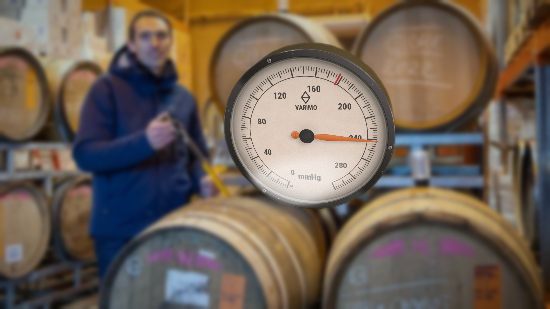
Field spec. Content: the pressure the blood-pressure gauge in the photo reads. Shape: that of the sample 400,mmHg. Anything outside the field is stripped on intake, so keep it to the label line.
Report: 240,mmHg
